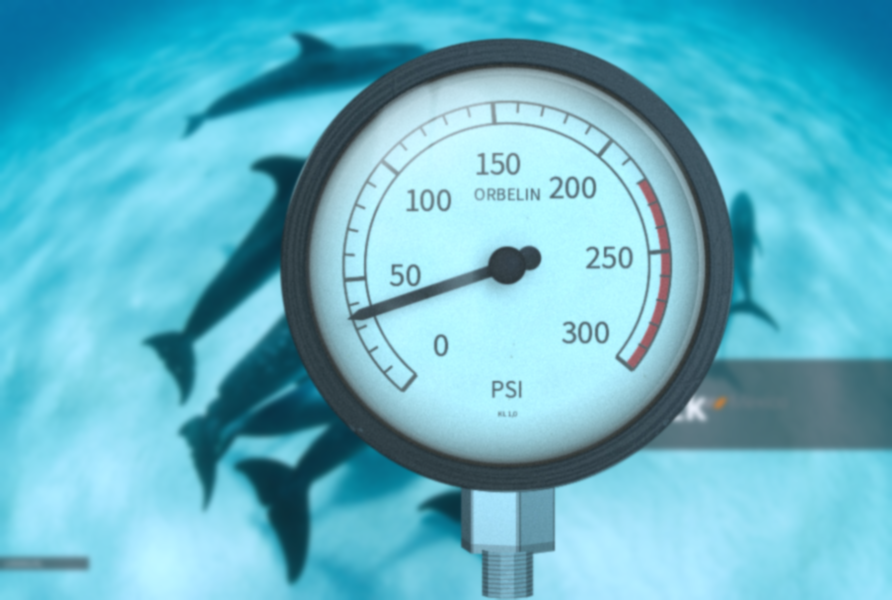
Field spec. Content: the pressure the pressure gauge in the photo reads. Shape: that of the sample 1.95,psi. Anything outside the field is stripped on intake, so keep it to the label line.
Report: 35,psi
